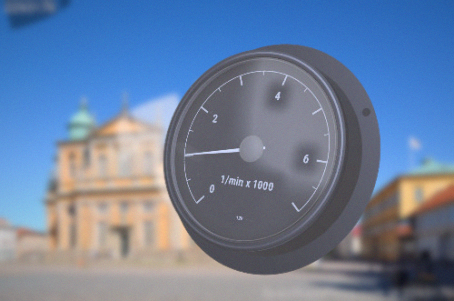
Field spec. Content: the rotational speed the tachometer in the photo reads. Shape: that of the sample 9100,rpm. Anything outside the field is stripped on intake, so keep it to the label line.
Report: 1000,rpm
